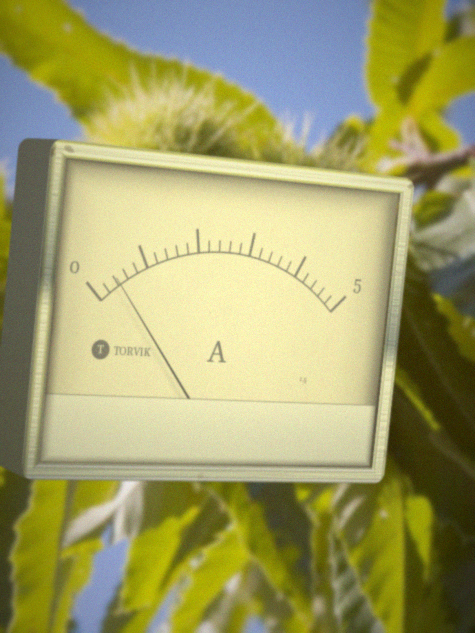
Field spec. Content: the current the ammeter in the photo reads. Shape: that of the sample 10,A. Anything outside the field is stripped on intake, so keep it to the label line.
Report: 0.4,A
